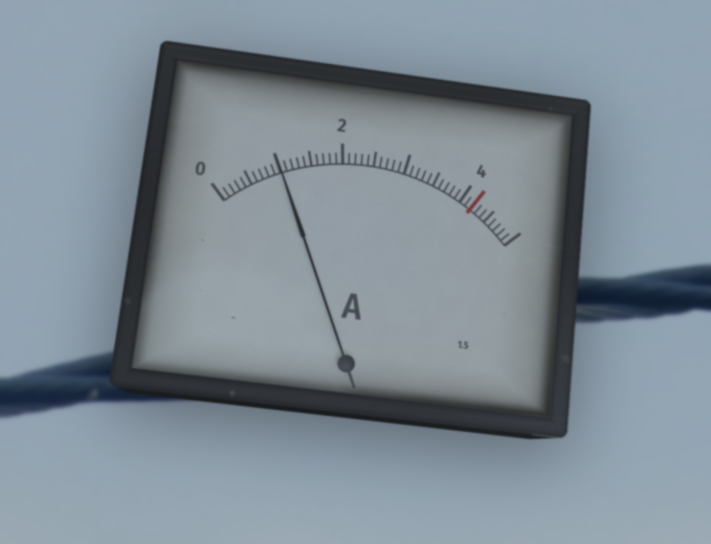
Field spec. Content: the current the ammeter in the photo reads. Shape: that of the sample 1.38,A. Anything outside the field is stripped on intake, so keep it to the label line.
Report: 1,A
